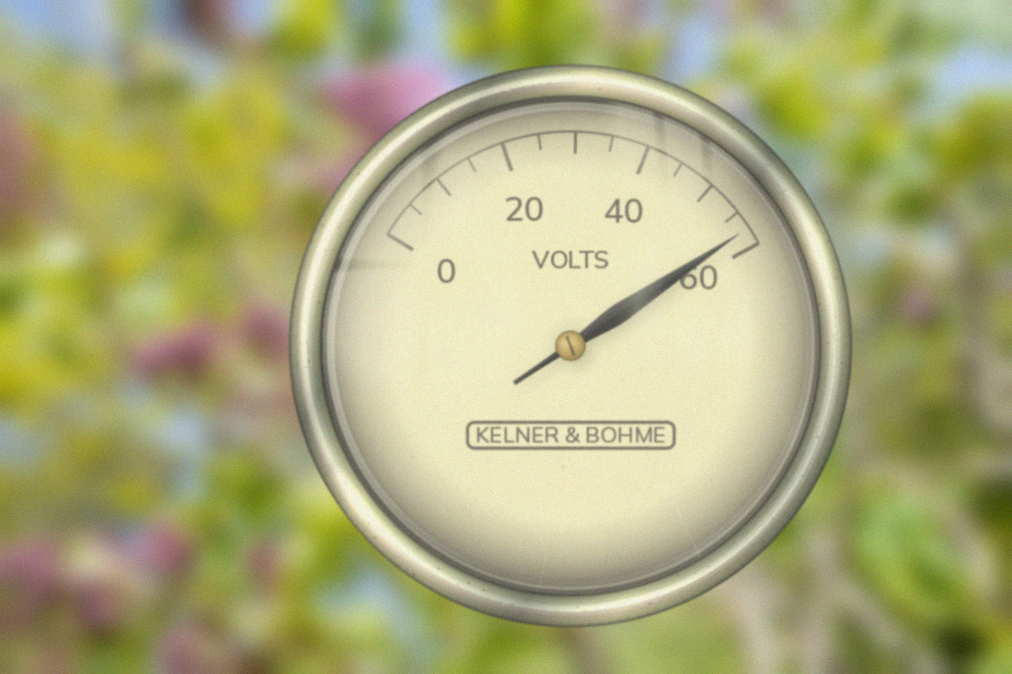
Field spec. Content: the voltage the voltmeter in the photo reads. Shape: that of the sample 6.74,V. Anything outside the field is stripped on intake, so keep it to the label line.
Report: 57.5,V
